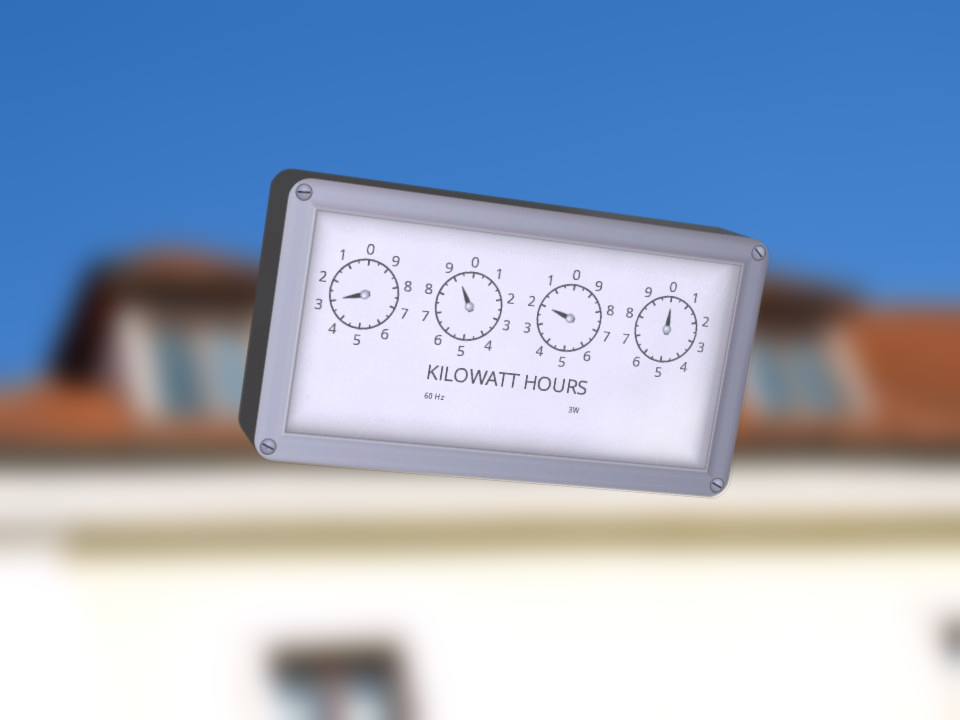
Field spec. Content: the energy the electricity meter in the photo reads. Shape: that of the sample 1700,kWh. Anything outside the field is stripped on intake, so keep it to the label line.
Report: 2920,kWh
